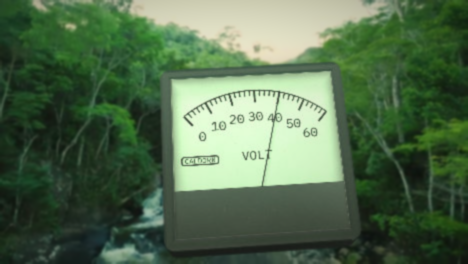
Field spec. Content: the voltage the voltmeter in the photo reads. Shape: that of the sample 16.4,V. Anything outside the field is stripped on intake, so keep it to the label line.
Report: 40,V
